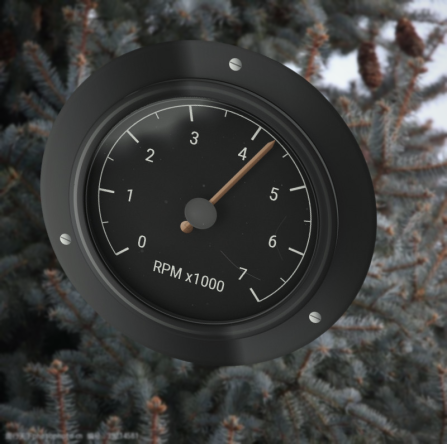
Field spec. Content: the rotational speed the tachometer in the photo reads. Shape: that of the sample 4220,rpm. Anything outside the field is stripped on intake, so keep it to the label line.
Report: 4250,rpm
